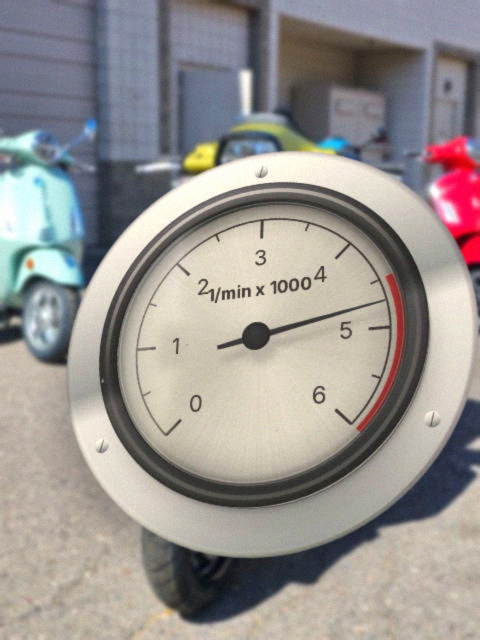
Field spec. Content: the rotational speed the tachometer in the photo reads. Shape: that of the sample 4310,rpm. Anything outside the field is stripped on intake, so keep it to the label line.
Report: 4750,rpm
